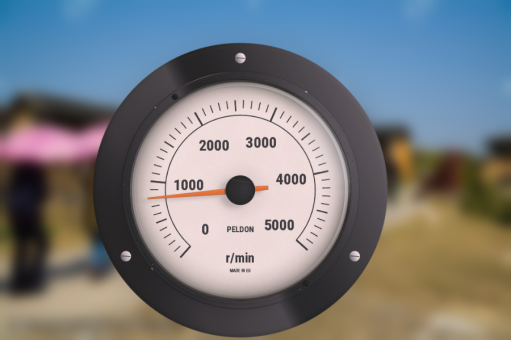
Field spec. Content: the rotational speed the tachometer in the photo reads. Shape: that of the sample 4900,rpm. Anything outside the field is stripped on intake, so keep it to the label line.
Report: 800,rpm
